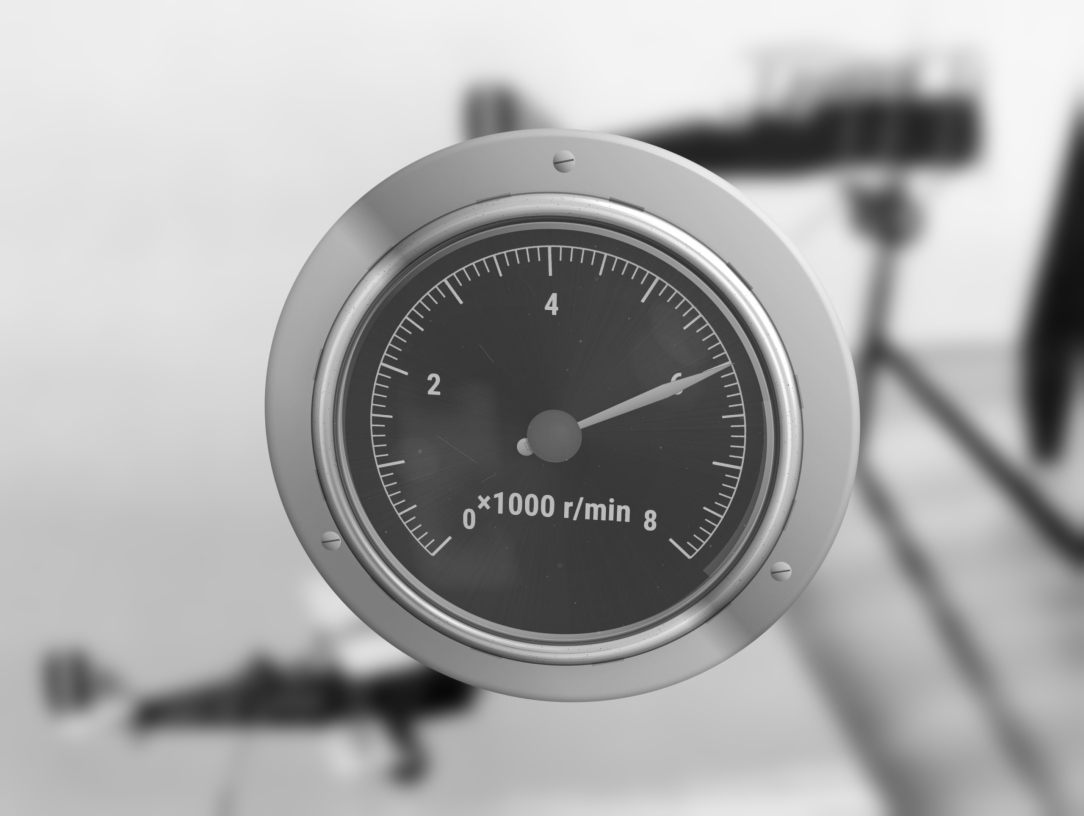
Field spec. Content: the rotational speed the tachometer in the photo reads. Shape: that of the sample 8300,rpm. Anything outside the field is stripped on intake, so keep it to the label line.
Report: 6000,rpm
